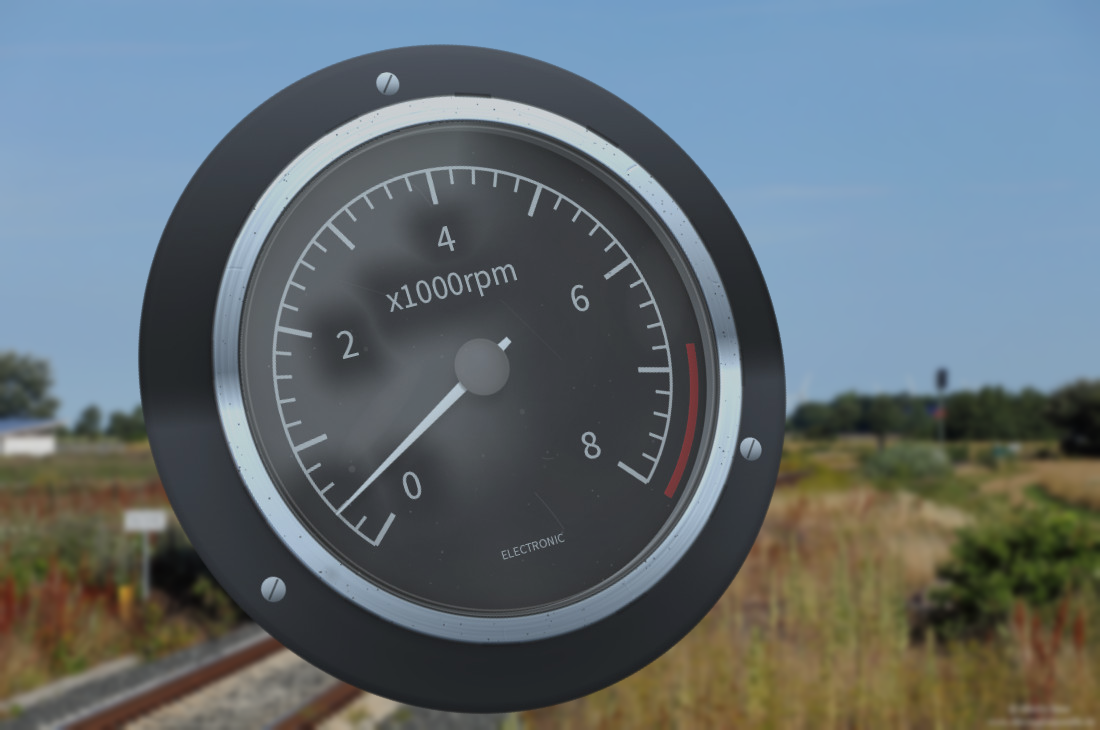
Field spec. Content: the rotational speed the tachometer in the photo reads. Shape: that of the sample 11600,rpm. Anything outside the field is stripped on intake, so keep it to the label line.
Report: 400,rpm
